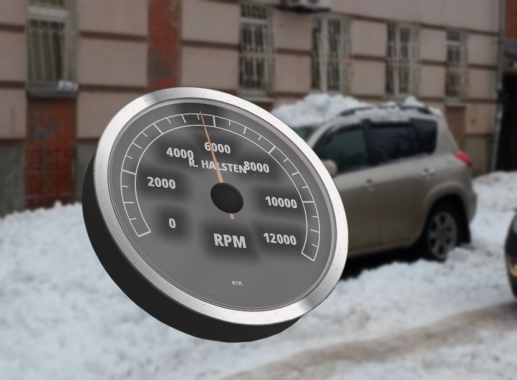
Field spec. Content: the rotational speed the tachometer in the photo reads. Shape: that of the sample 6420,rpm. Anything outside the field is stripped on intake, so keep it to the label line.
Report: 5500,rpm
